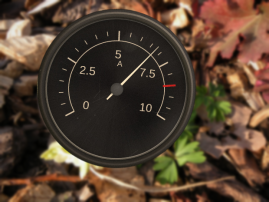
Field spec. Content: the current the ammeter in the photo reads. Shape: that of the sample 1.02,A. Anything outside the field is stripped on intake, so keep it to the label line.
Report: 6.75,A
